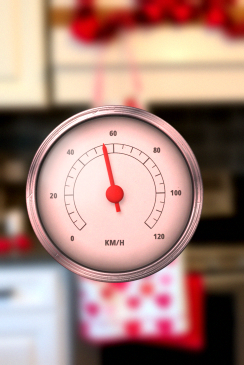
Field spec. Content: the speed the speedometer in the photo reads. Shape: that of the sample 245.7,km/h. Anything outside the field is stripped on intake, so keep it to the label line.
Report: 55,km/h
